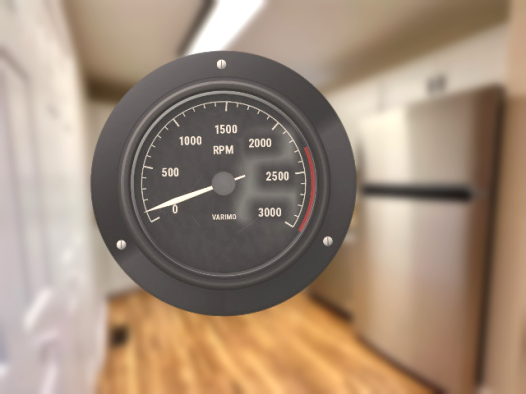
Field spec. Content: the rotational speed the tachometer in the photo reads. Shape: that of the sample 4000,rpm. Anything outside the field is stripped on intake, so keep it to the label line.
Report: 100,rpm
